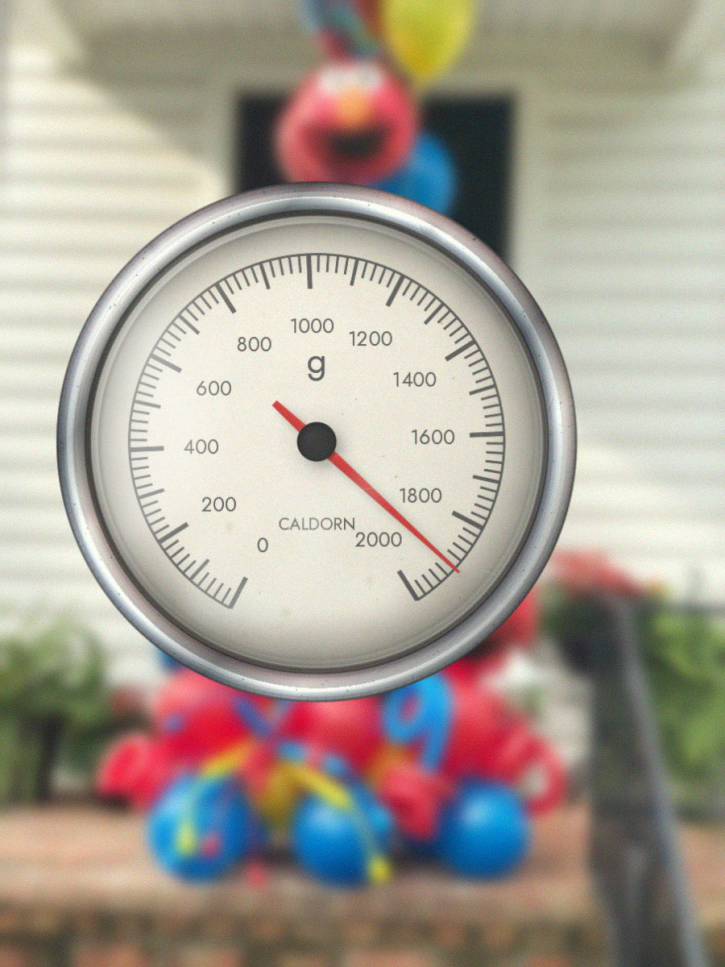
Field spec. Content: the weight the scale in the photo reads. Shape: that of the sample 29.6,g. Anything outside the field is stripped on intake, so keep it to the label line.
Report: 1900,g
